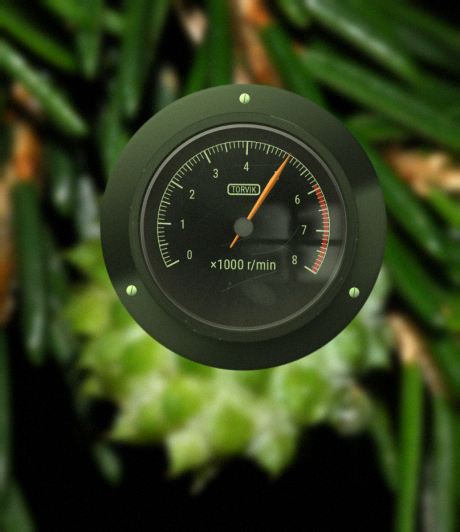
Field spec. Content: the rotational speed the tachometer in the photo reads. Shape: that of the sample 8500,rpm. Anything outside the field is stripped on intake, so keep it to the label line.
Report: 5000,rpm
